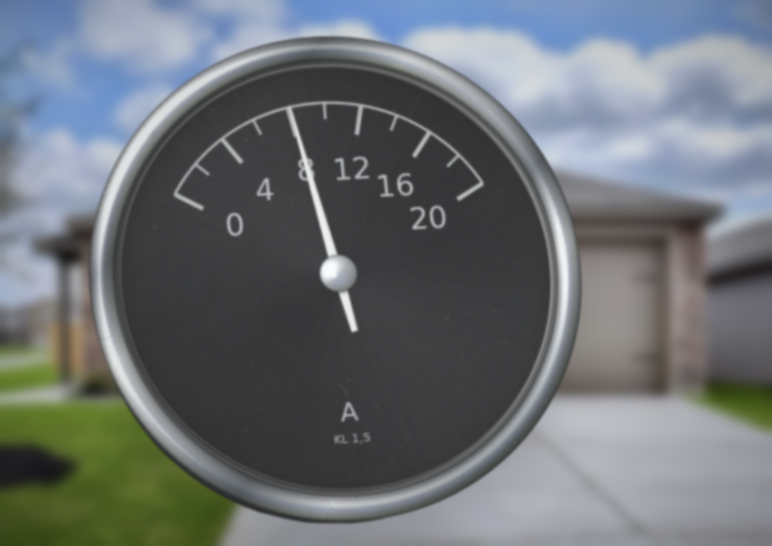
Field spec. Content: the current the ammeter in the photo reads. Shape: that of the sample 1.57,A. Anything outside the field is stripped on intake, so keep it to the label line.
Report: 8,A
